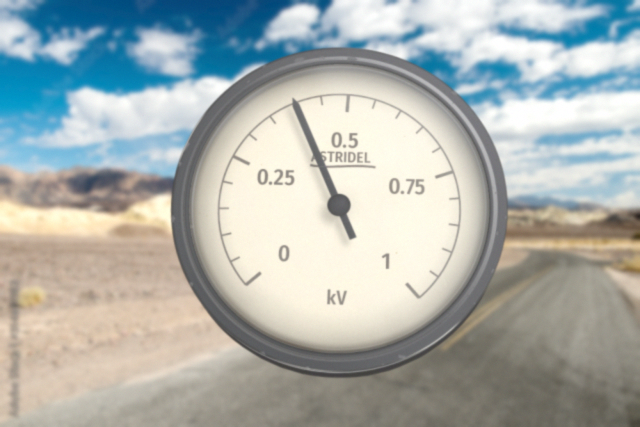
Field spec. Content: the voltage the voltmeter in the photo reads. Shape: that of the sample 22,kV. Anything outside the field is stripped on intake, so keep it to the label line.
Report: 0.4,kV
